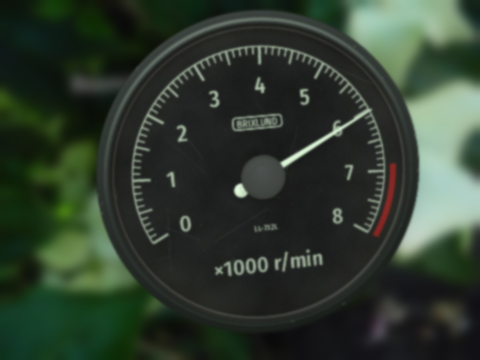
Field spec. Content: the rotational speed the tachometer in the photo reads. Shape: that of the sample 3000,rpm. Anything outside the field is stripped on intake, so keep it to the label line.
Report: 6000,rpm
